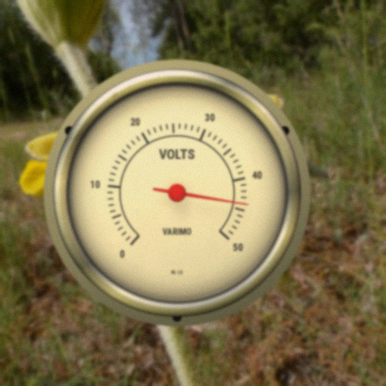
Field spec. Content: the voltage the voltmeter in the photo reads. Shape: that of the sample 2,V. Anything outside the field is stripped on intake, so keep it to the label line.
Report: 44,V
